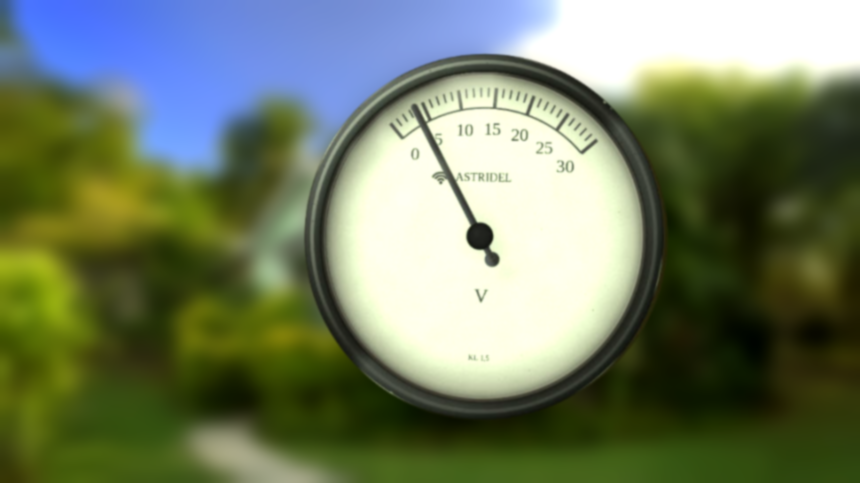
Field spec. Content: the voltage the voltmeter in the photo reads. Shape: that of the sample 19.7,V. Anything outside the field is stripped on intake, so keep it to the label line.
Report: 4,V
